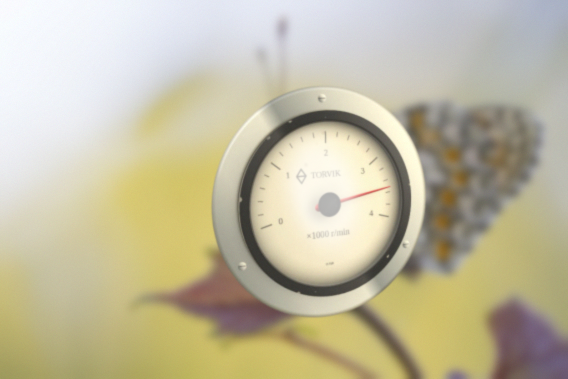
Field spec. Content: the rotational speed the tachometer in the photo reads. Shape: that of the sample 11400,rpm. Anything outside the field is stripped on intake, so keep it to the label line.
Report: 3500,rpm
